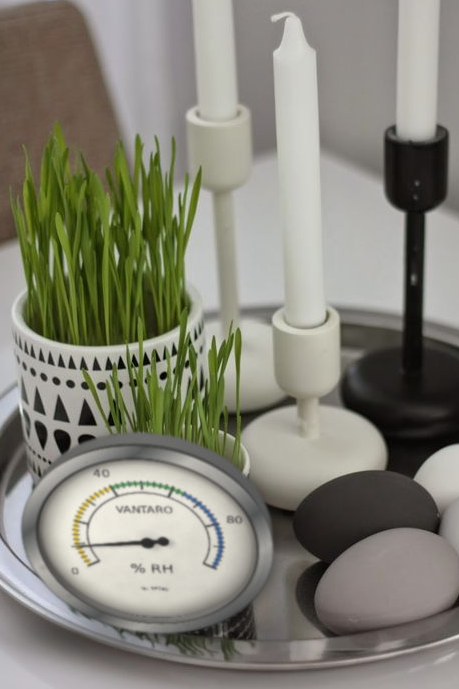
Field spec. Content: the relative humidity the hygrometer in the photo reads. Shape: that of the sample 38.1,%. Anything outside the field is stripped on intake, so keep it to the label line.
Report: 10,%
